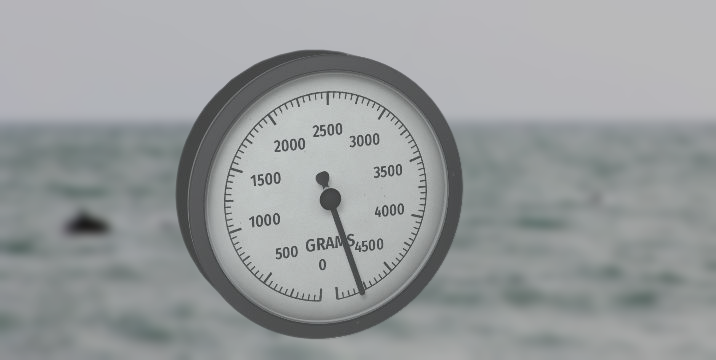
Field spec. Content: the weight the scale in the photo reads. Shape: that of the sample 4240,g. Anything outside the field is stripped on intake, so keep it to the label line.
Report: 4800,g
